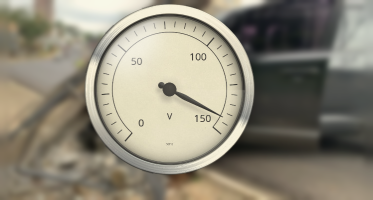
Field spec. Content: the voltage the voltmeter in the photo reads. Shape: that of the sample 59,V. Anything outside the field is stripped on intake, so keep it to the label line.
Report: 142.5,V
